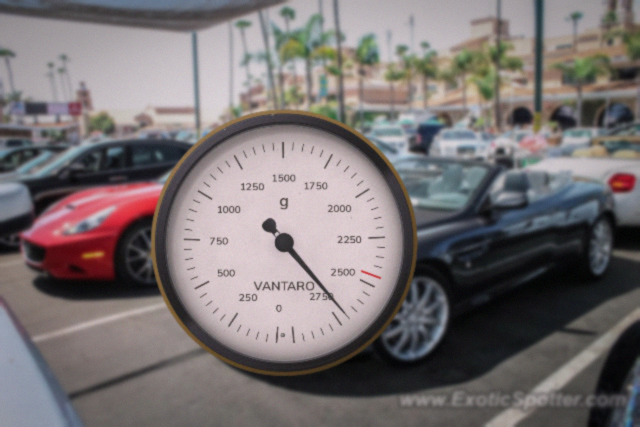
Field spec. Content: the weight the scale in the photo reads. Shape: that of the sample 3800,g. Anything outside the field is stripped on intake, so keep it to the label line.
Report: 2700,g
